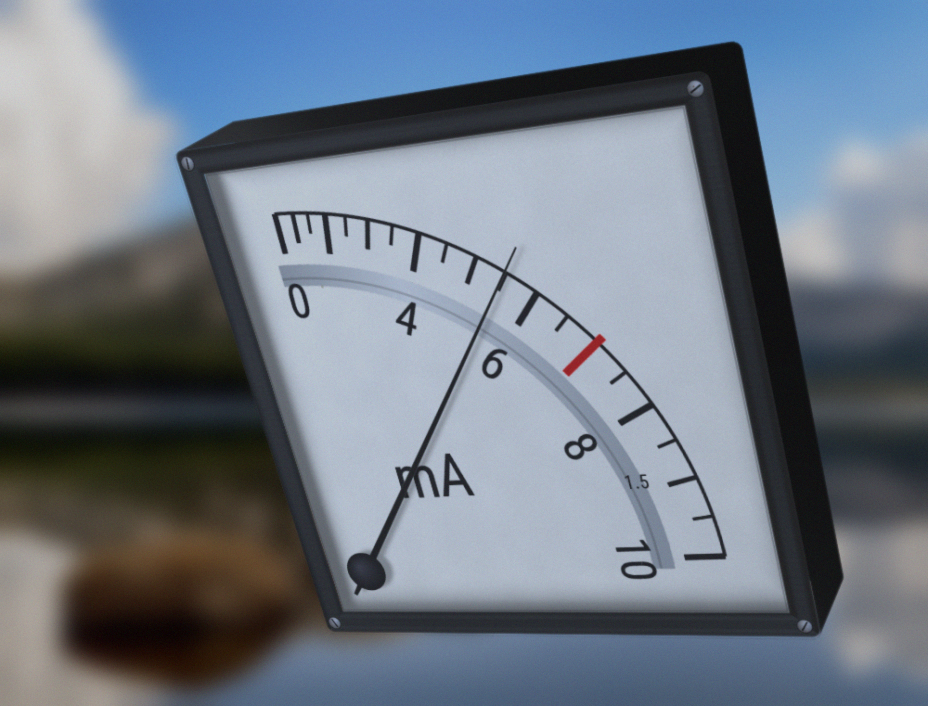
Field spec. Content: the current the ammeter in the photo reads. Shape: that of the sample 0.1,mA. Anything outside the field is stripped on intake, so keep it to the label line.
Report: 5.5,mA
